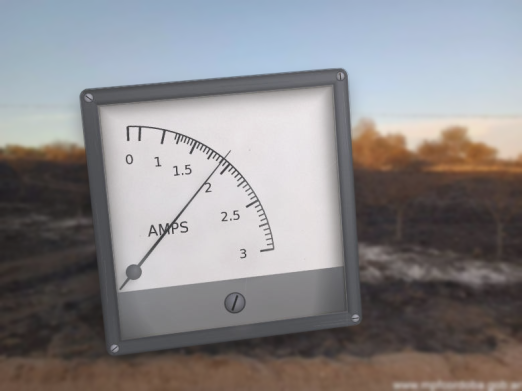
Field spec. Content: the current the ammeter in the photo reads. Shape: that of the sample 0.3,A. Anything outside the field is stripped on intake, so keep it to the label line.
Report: 1.9,A
